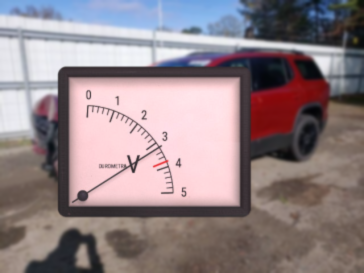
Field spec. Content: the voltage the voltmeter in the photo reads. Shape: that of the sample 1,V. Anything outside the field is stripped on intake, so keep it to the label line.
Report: 3.2,V
